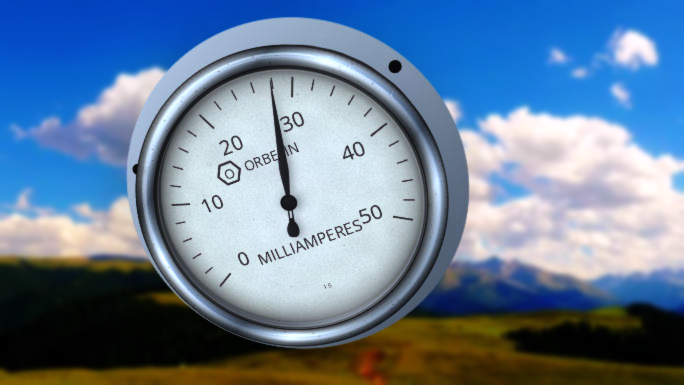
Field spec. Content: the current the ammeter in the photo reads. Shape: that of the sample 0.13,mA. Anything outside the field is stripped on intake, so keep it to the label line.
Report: 28,mA
